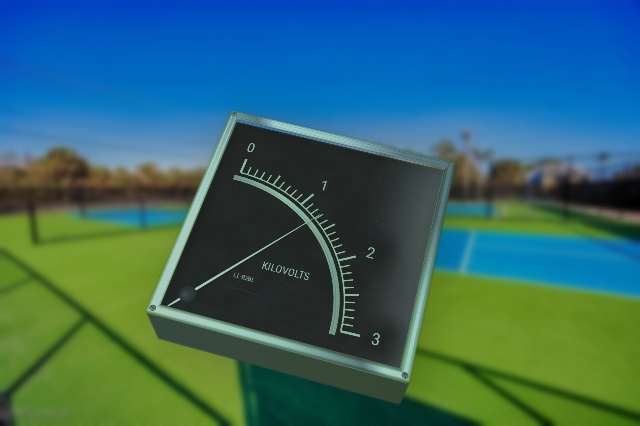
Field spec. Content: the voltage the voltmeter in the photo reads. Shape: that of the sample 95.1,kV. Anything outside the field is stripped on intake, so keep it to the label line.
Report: 1.3,kV
